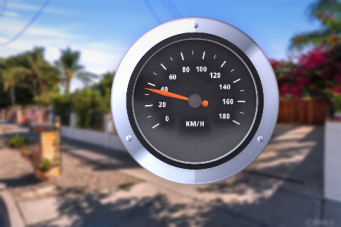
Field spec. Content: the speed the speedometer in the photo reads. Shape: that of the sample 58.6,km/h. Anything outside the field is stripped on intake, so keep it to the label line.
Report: 35,km/h
